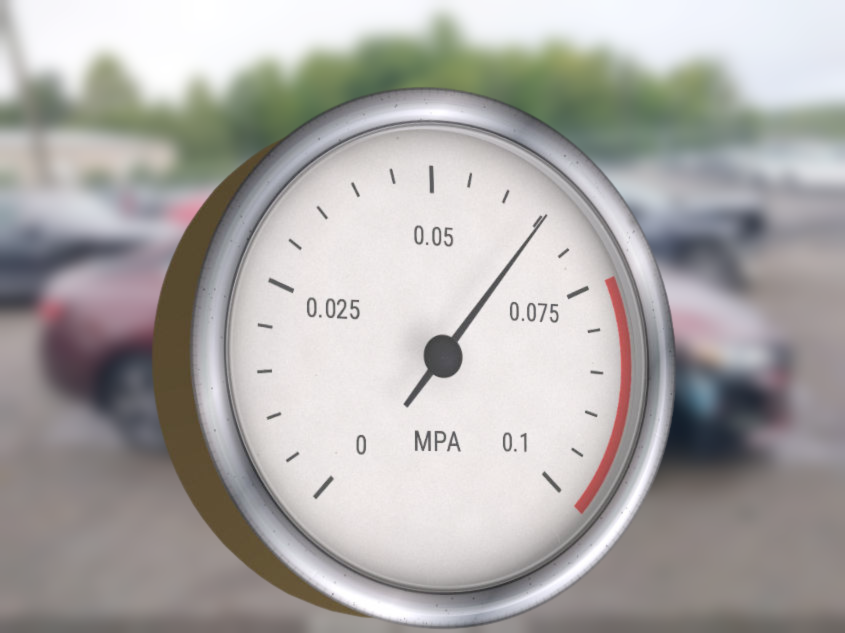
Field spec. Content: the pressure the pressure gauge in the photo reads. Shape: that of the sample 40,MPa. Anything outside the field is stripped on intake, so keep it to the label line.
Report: 0.065,MPa
